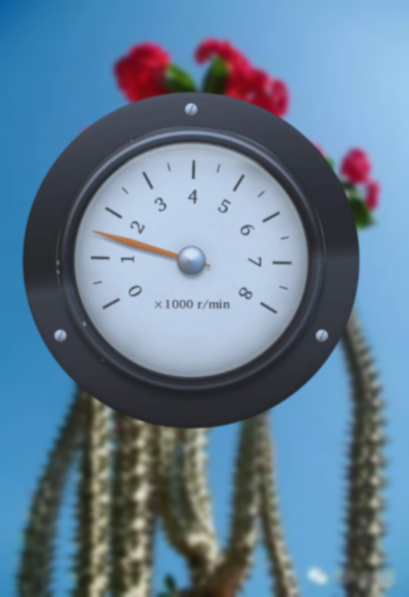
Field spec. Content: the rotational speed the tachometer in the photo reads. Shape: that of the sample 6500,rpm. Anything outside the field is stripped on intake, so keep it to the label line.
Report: 1500,rpm
